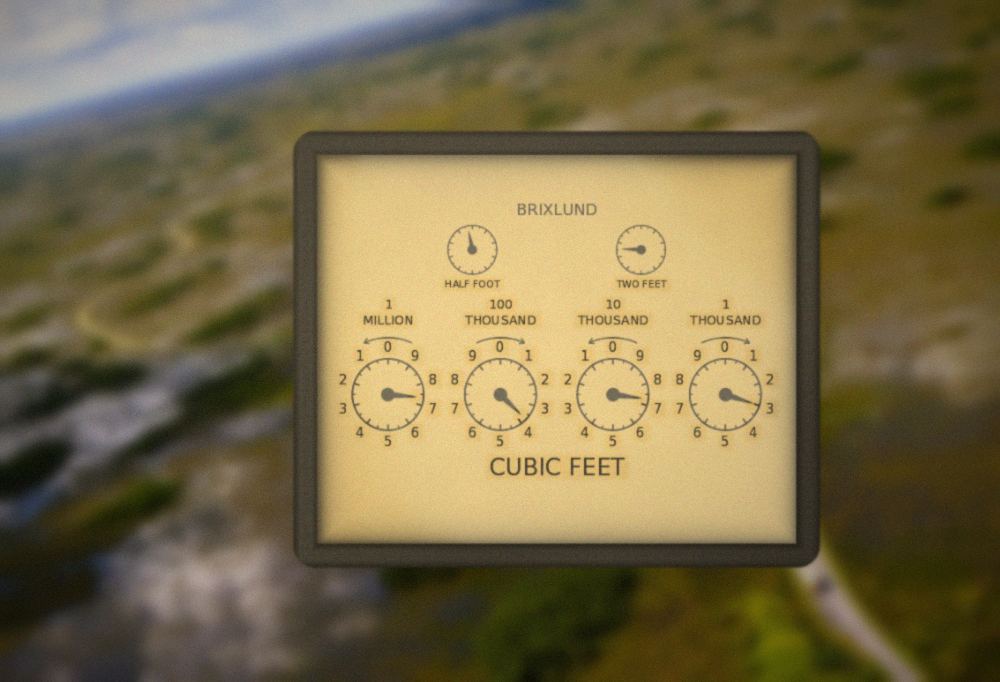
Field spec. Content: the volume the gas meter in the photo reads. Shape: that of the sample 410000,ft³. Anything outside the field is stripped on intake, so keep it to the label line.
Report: 737300,ft³
